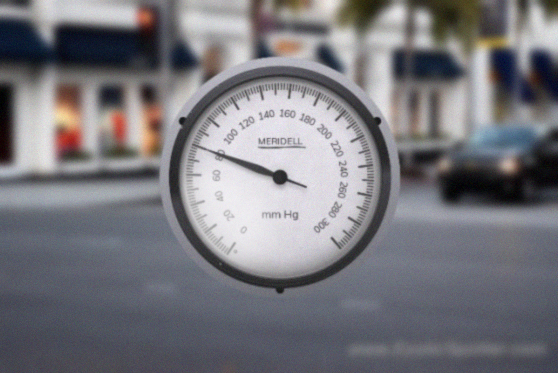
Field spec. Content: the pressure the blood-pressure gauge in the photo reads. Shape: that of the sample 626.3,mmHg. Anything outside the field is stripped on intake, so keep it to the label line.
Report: 80,mmHg
